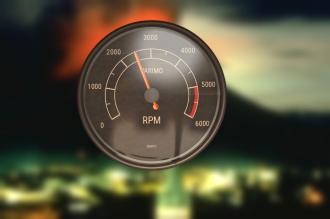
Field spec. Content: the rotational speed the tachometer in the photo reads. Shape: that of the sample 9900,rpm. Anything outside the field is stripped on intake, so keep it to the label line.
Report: 2500,rpm
